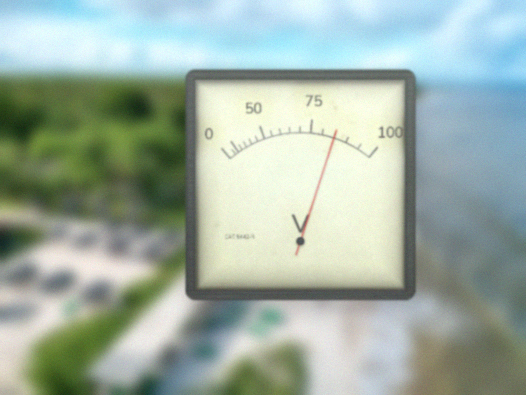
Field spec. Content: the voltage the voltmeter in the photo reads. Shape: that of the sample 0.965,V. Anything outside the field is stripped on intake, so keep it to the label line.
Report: 85,V
